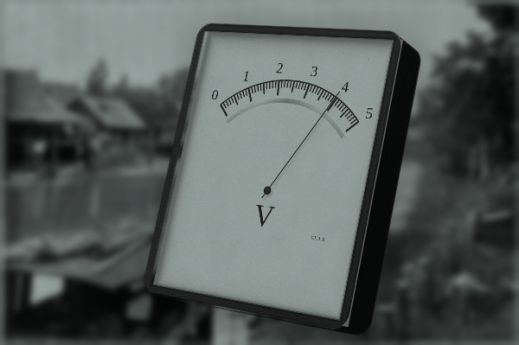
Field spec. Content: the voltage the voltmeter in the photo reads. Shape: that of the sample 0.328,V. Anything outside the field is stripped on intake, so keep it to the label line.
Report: 4,V
